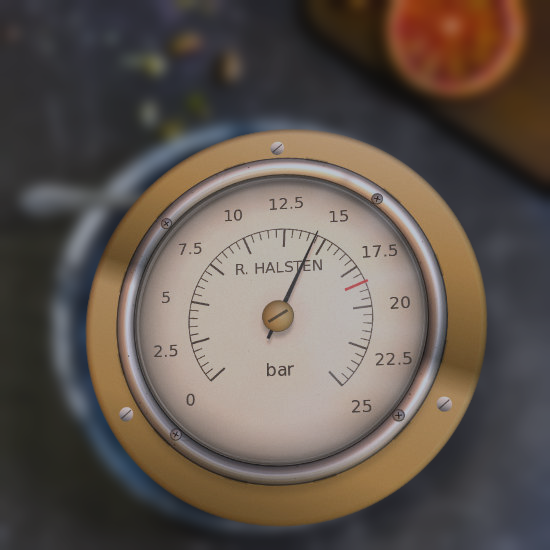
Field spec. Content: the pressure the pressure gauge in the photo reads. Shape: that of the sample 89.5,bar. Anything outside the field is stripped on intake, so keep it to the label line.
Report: 14.5,bar
